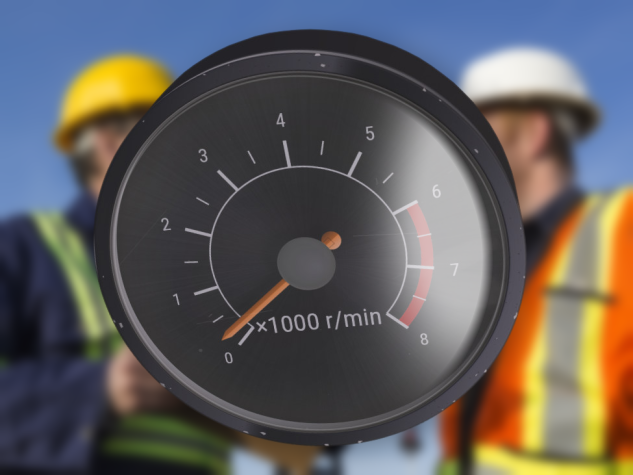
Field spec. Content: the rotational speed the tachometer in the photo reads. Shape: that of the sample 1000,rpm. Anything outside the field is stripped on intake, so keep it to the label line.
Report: 250,rpm
